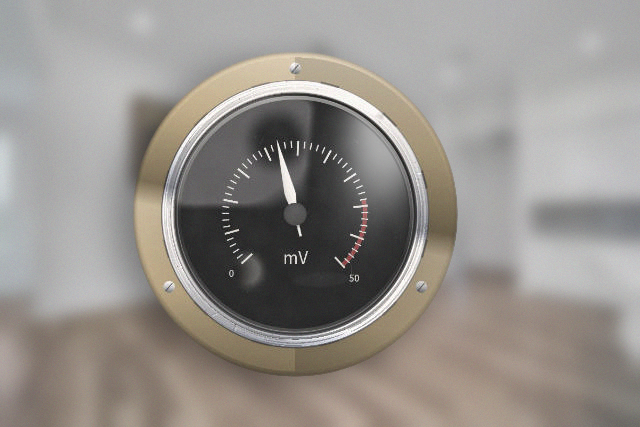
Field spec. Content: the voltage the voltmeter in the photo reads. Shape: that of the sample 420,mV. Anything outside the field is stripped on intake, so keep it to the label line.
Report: 22,mV
